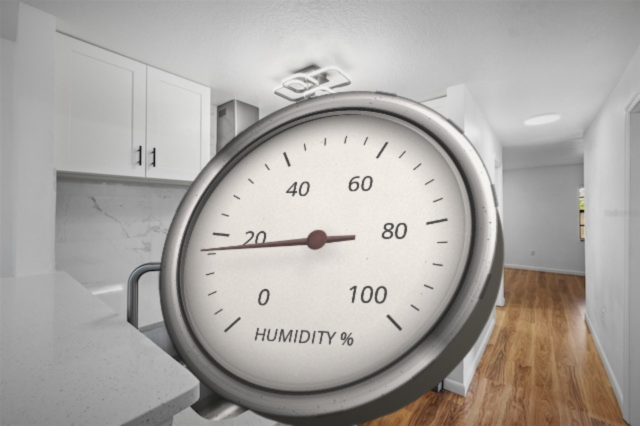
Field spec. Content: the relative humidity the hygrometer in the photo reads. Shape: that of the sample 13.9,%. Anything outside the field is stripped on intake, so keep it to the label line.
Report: 16,%
